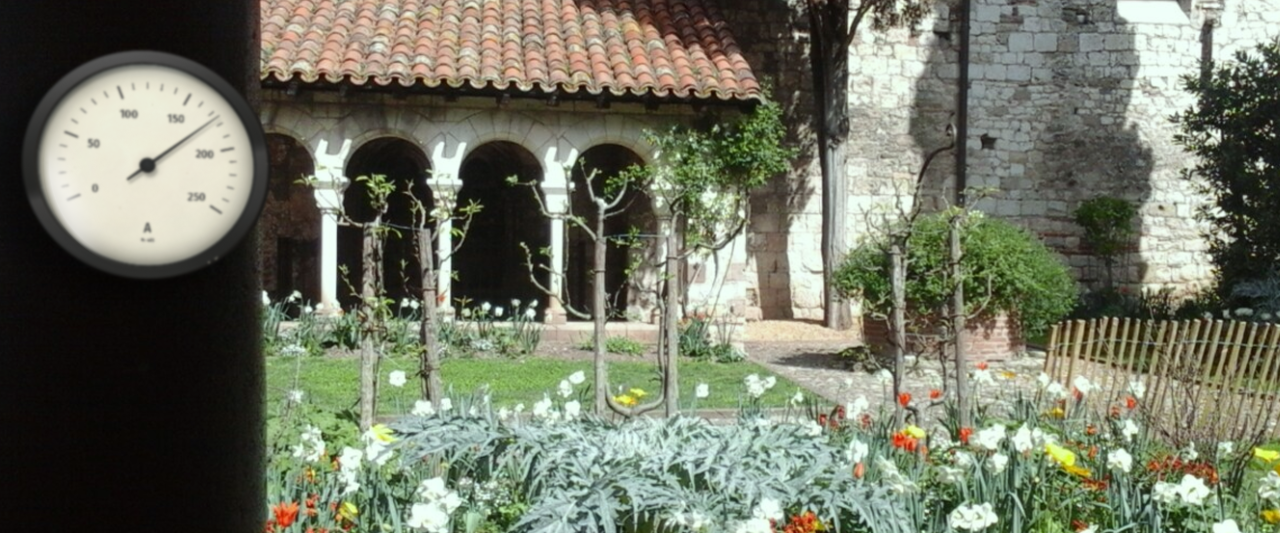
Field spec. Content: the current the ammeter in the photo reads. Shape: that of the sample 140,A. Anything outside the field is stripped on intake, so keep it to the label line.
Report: 175,A
